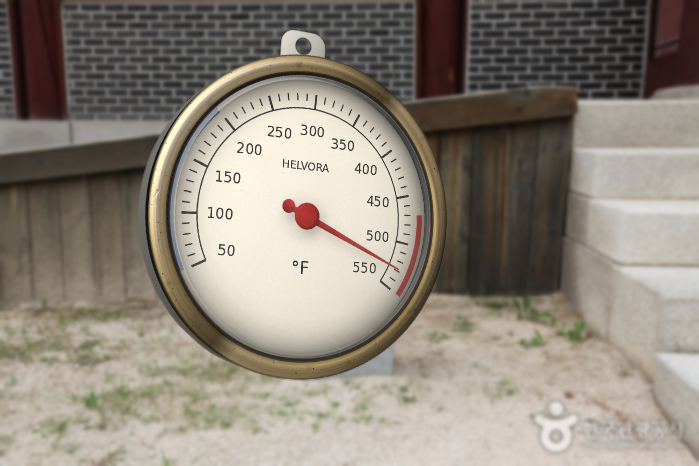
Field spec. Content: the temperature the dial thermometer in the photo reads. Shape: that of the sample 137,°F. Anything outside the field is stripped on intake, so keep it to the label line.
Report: 530,°F
